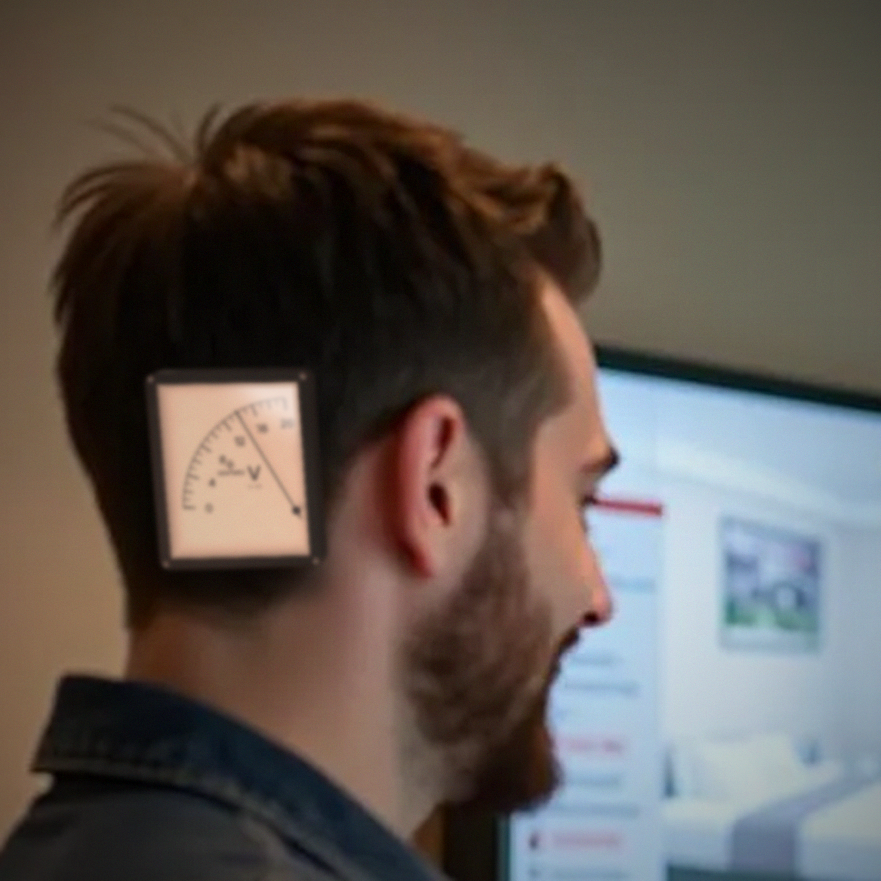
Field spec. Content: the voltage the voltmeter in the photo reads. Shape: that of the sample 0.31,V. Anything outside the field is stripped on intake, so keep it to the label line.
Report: 14,V
